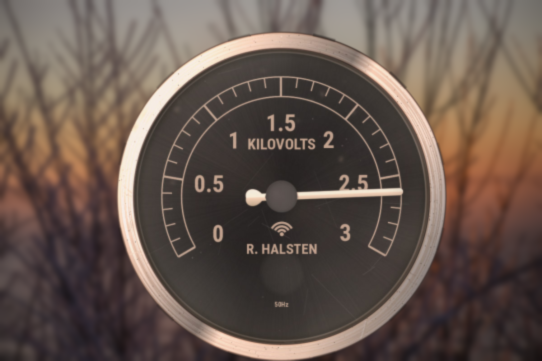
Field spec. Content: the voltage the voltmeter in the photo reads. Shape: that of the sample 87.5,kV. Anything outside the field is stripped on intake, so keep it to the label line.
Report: 2.6,kV
